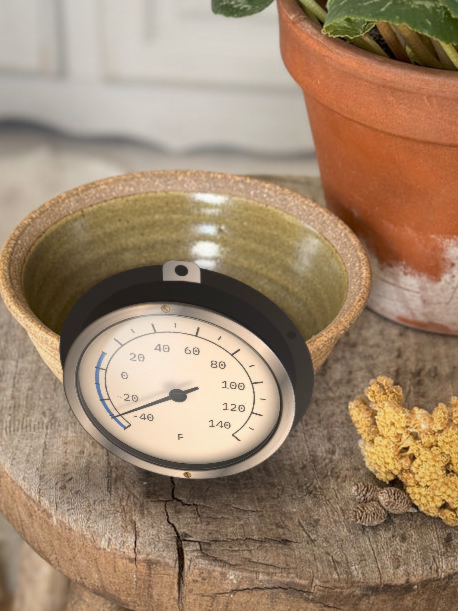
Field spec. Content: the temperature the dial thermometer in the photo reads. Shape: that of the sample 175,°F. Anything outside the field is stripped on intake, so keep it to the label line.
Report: -30,°F
